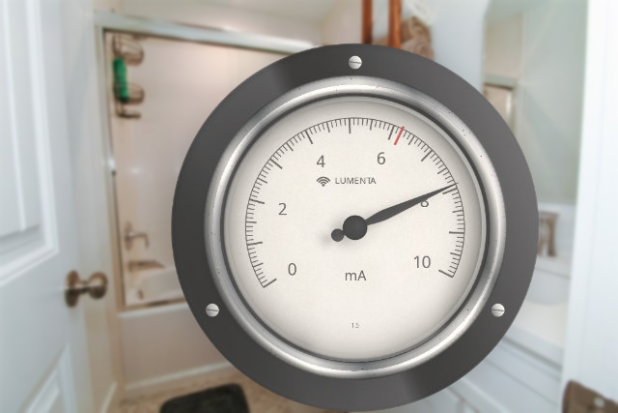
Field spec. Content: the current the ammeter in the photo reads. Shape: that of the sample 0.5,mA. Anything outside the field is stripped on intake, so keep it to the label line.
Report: 7.9,mA
